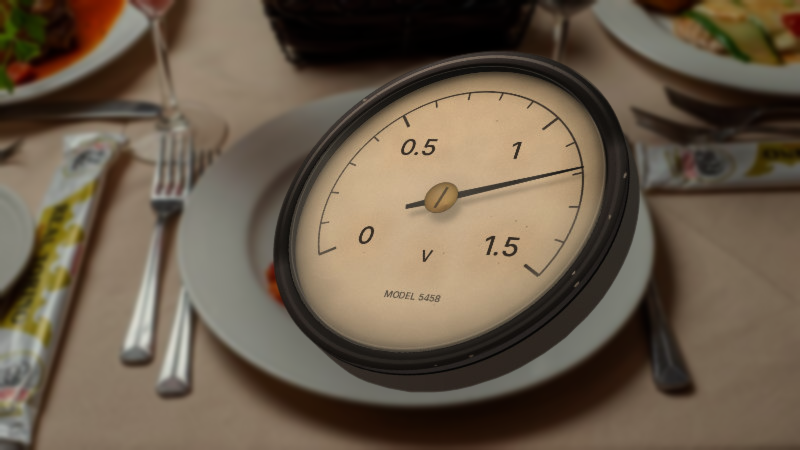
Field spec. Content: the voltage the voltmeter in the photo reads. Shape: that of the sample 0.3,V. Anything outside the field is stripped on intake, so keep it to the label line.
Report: 1.2,V
